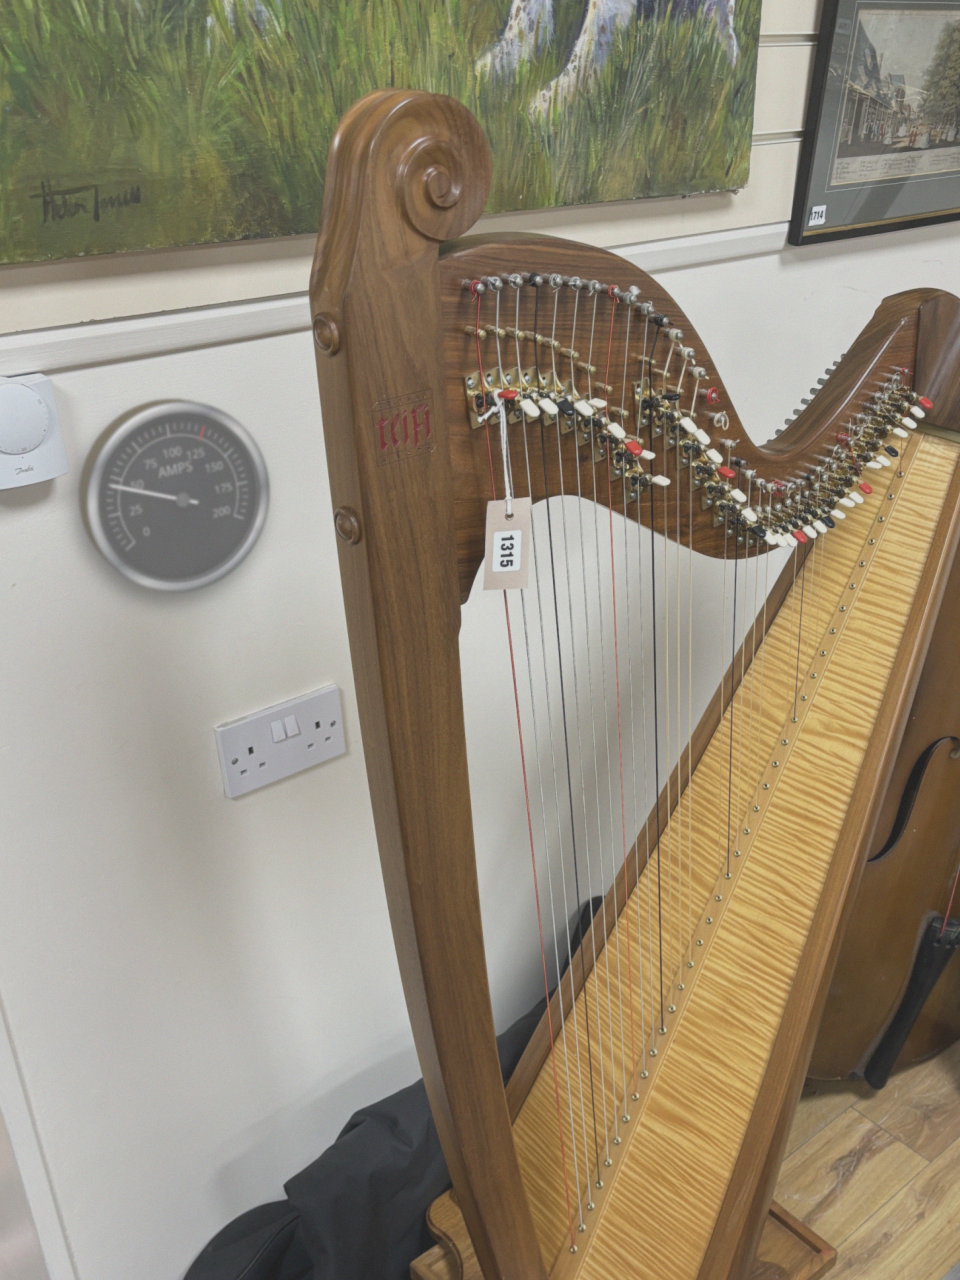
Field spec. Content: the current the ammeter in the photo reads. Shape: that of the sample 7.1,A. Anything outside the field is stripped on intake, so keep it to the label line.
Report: 45,A
